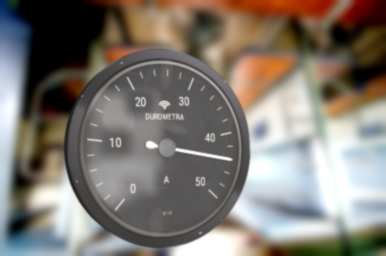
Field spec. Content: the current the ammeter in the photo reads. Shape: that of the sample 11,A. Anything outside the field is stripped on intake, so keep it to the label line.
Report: 44,A
